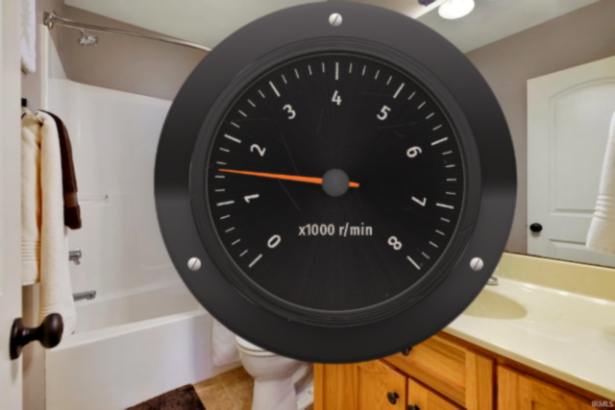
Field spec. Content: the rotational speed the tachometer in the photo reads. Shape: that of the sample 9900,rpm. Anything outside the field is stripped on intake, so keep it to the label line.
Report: 1500,rpm
